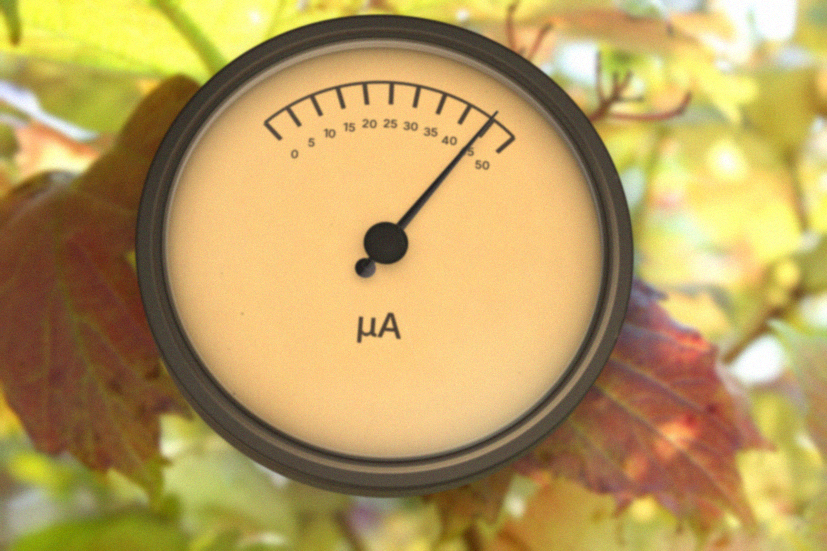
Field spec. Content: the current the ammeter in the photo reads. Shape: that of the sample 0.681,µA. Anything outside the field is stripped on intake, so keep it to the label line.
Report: 45,µA
